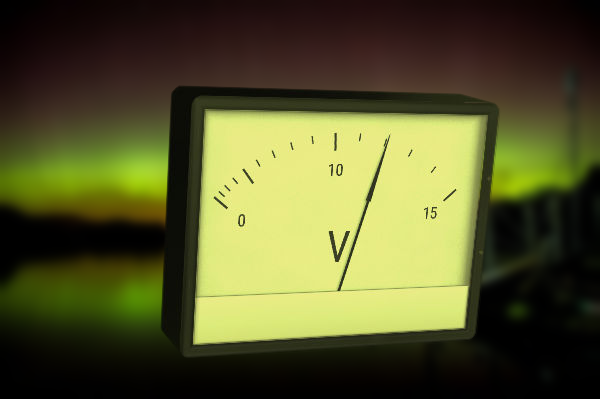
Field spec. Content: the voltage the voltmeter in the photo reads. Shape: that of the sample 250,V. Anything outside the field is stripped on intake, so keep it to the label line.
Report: 12,V
